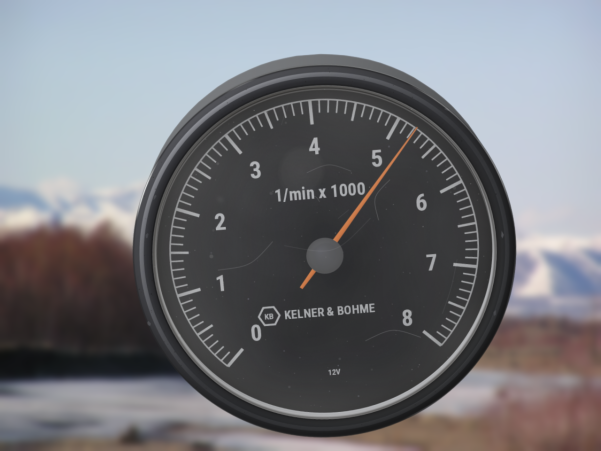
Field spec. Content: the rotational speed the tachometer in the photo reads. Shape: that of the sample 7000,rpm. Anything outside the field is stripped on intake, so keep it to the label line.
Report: 5200,rpm
